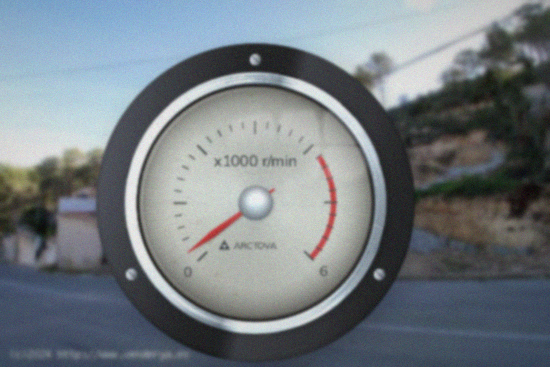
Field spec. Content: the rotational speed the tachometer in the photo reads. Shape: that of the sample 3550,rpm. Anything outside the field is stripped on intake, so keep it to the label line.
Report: 200,rpm
